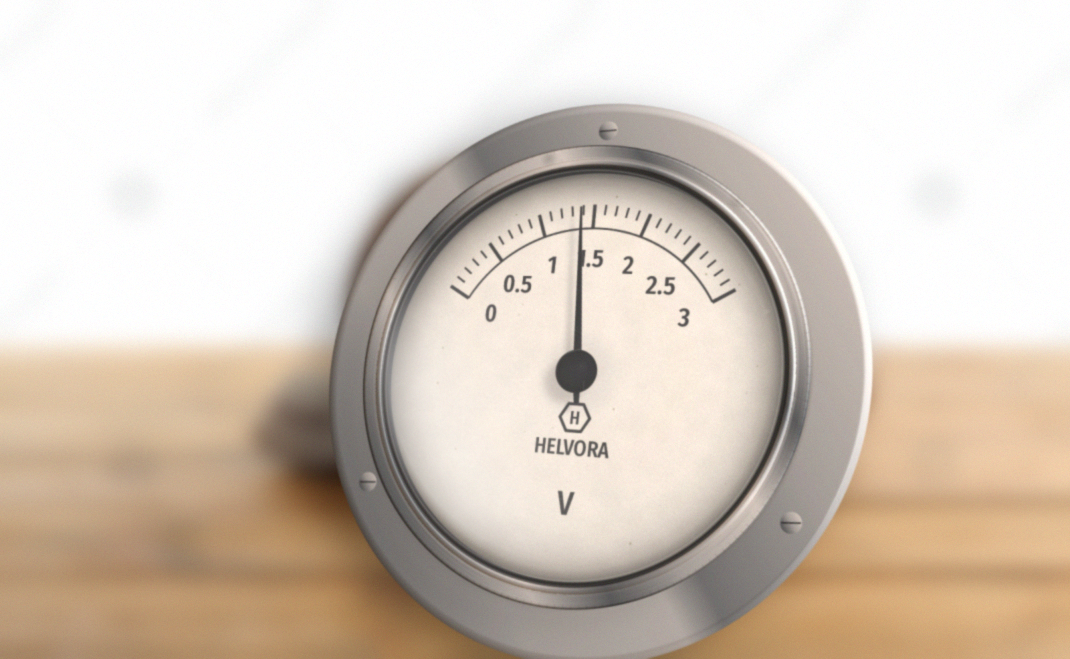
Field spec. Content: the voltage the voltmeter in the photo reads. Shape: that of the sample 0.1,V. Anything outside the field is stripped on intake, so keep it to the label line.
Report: 1.4,V
